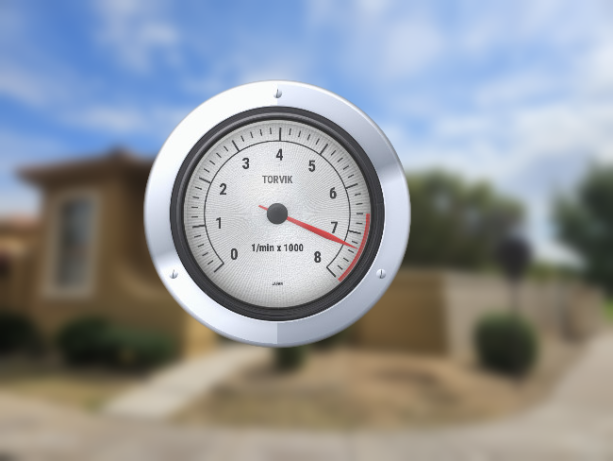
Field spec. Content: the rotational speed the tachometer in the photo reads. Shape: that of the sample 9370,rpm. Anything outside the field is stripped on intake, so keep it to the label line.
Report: 7300,rpm
